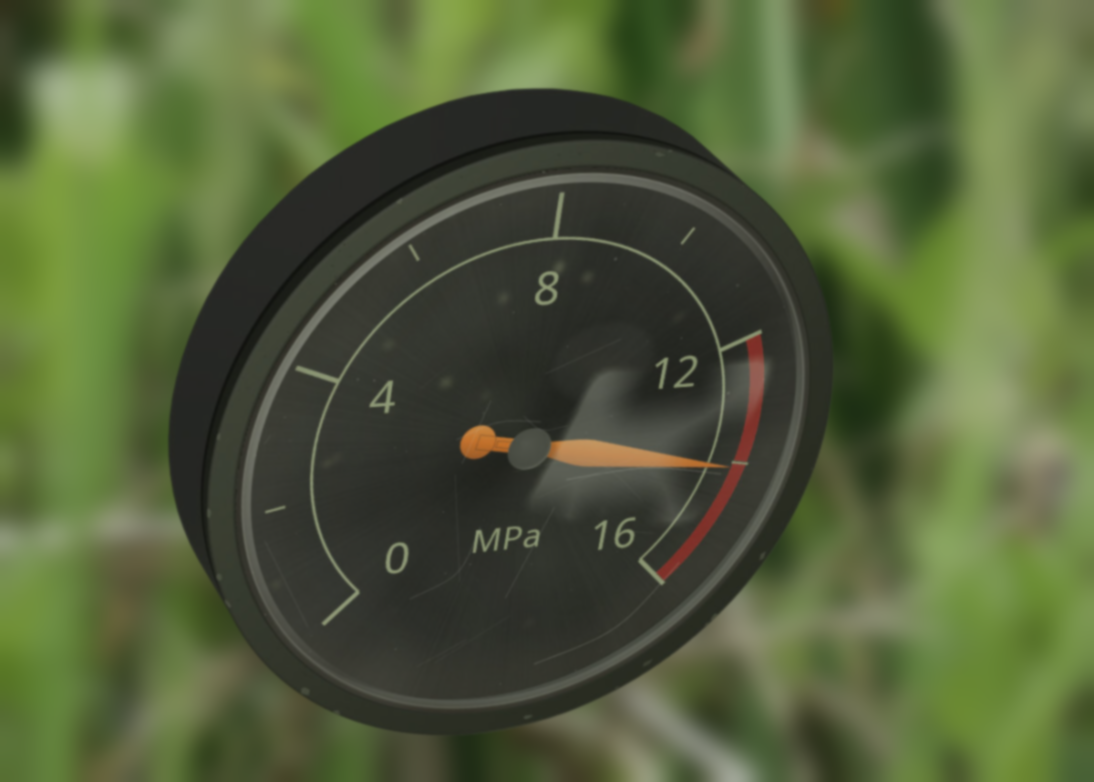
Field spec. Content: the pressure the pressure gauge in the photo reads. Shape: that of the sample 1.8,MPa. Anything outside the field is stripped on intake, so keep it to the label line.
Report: 14,MPa
